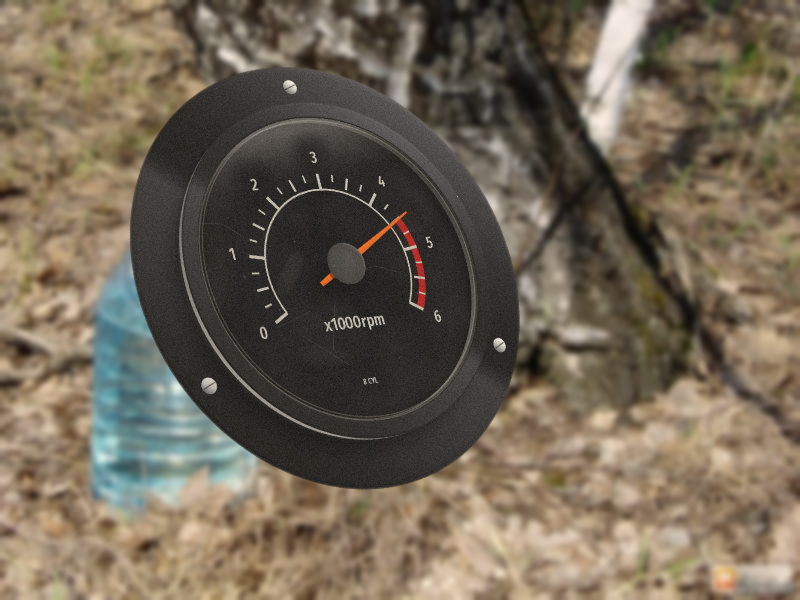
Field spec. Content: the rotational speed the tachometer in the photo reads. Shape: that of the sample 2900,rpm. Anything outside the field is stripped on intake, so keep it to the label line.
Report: 4500,rpm
